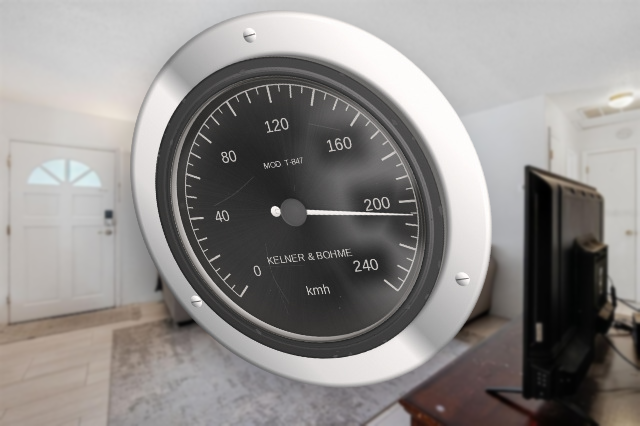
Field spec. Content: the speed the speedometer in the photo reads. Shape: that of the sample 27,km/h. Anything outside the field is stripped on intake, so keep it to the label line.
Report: 205,km/h
